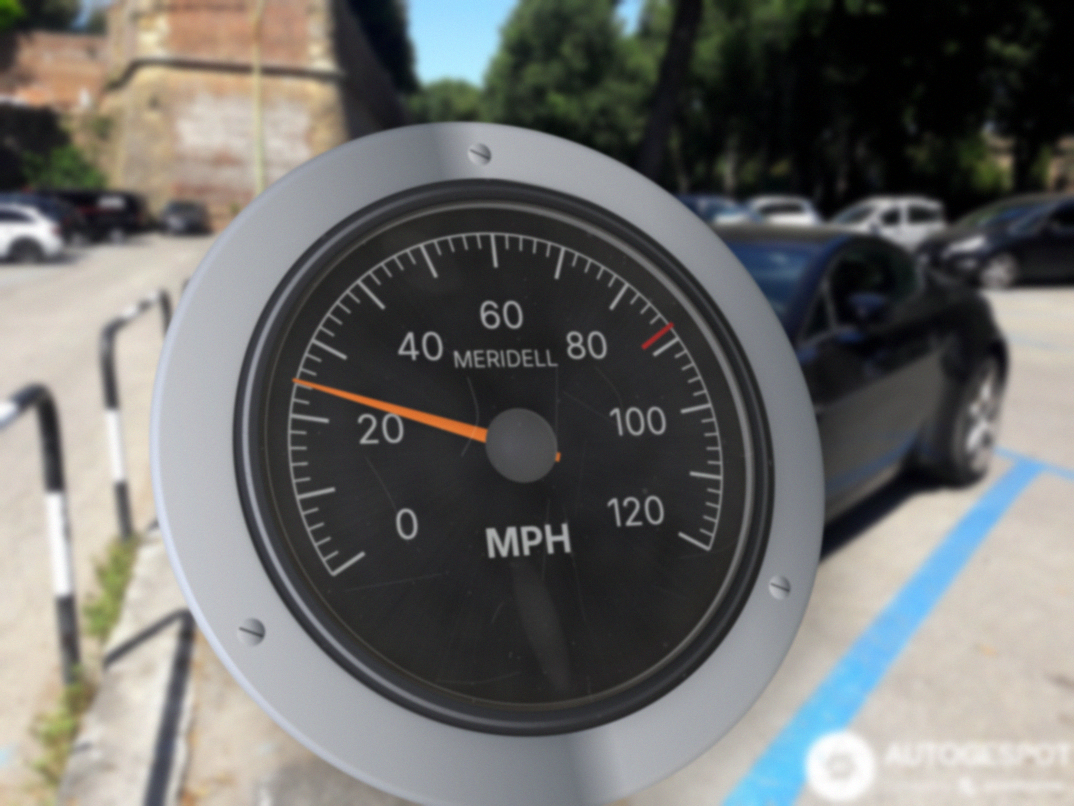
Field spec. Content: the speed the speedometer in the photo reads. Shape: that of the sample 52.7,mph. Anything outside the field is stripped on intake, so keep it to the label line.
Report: 24,mph
